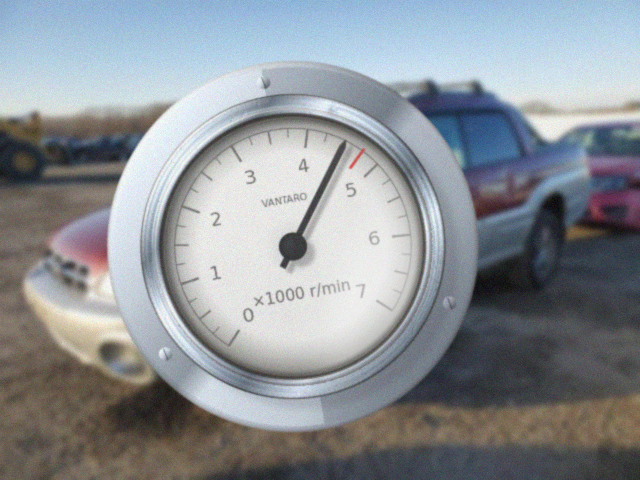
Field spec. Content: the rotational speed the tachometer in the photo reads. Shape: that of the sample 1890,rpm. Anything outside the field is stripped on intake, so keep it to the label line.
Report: 4500,rpm
